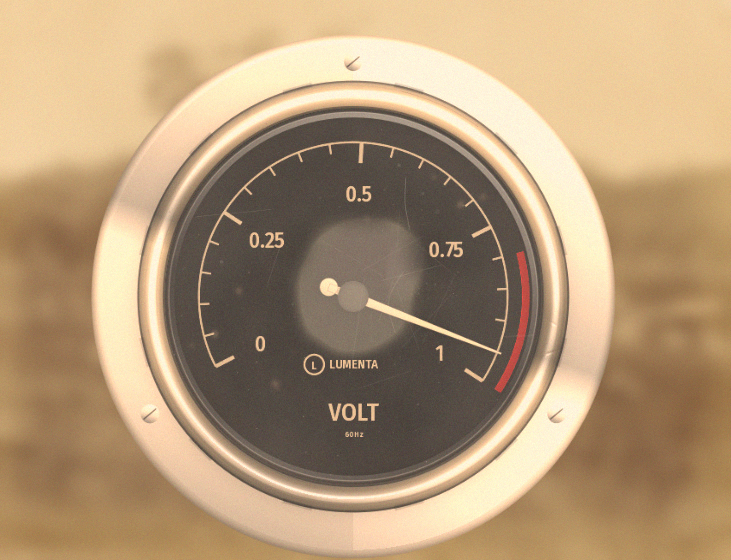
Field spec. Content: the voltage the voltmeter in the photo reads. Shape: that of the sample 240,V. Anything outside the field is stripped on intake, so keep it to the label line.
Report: 0.95,V
